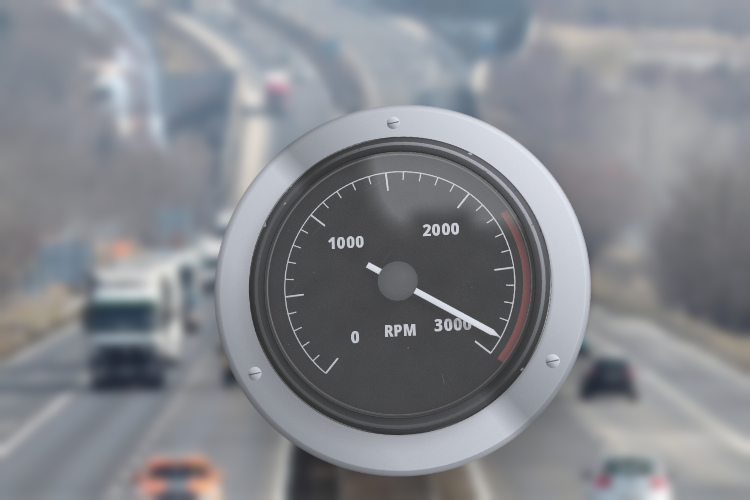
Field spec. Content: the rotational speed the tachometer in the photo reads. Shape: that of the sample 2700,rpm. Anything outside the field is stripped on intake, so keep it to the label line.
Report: 2900,rpm
